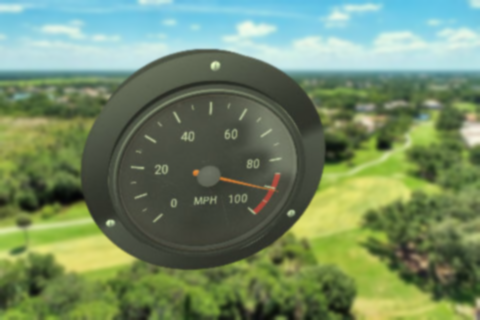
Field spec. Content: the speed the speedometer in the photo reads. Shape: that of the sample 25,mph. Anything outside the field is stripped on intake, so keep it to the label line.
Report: 90,mph
